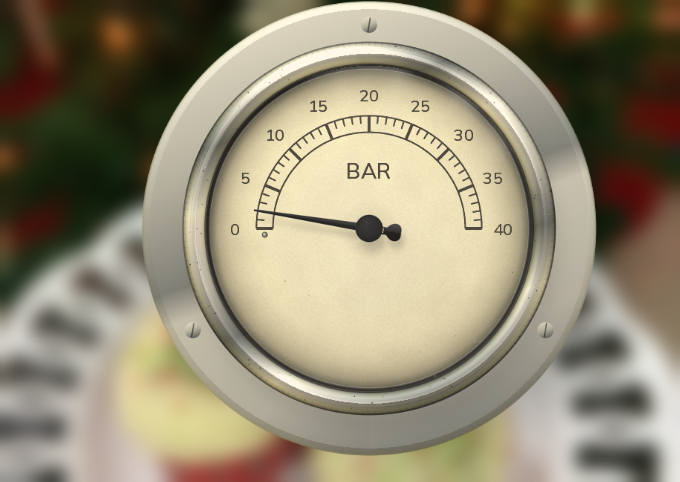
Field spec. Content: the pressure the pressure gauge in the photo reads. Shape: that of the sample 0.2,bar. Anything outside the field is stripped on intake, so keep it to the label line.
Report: 2,bar
